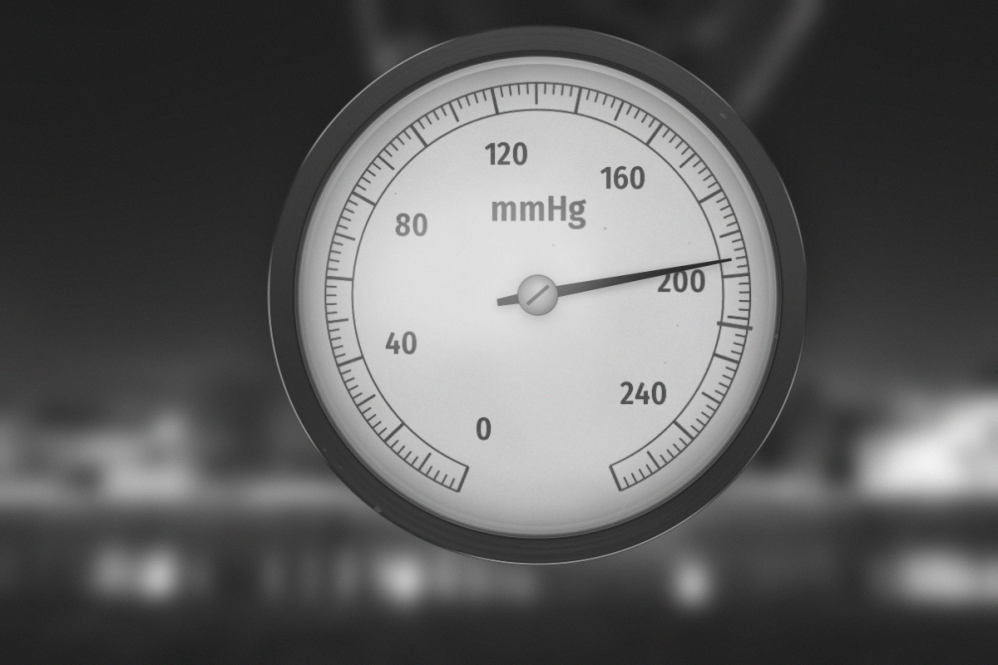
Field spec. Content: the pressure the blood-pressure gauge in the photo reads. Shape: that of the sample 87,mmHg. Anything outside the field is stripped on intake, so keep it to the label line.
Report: 196,mmHg
